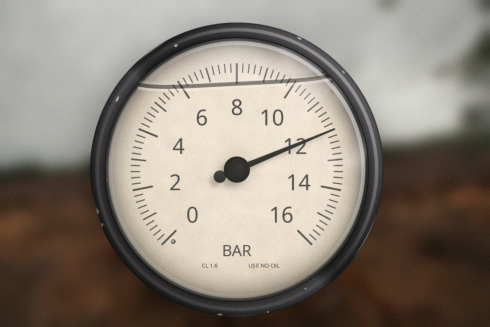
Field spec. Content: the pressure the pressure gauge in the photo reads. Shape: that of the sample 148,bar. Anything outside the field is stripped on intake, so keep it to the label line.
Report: 12,bar
